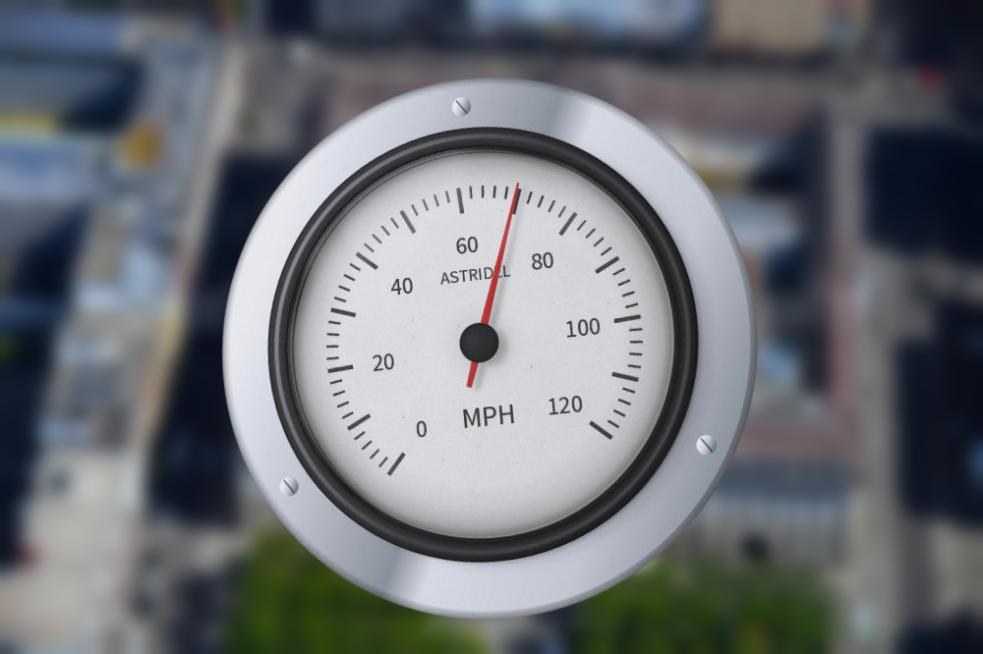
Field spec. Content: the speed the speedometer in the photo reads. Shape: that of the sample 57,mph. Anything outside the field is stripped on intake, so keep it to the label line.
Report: 70,mph
